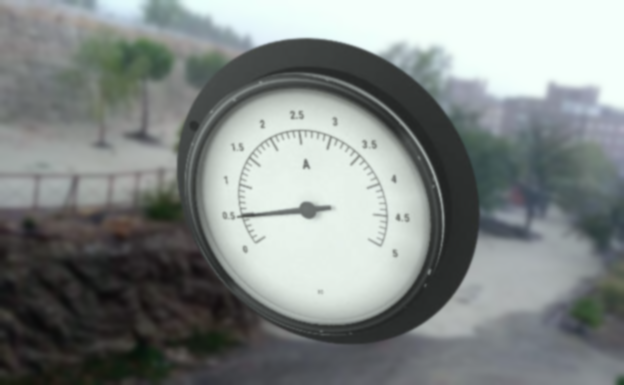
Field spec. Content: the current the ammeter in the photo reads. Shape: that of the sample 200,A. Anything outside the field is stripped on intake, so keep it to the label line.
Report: 0.5,A
